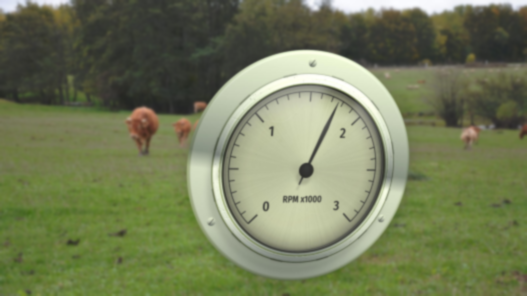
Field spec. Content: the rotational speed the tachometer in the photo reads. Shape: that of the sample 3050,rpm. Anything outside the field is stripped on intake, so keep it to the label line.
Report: 1750,rpm
